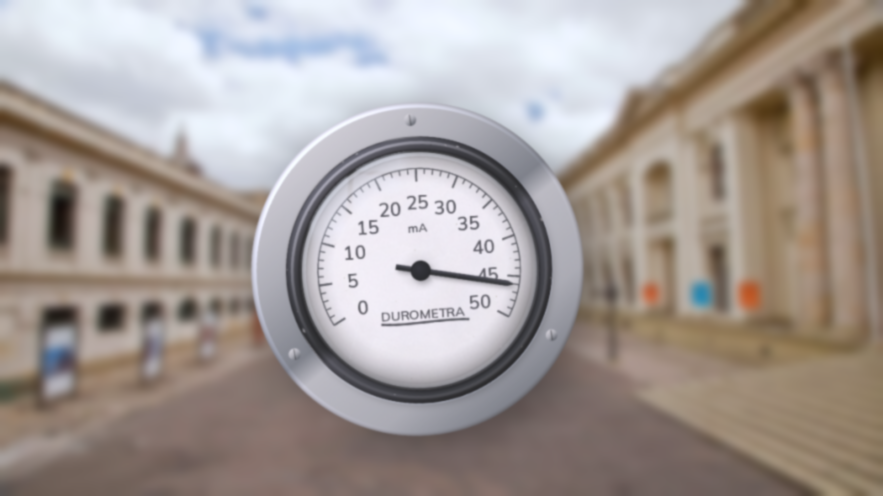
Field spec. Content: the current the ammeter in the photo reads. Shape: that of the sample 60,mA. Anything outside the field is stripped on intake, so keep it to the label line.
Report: 46,mA
